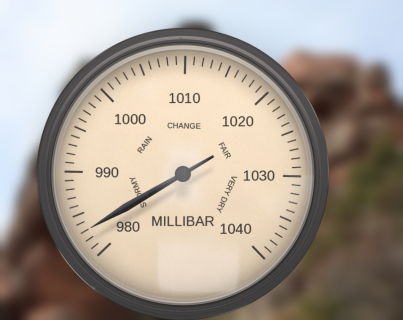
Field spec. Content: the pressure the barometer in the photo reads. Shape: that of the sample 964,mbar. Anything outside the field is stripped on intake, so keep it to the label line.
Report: 983,mbar
